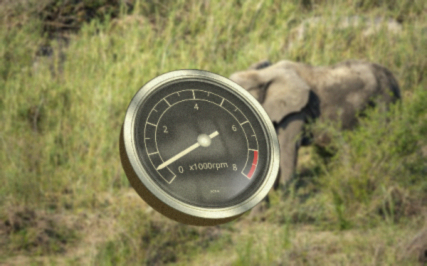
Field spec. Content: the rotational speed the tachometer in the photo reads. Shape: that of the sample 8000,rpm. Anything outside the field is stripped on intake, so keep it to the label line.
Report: 500,rpm
